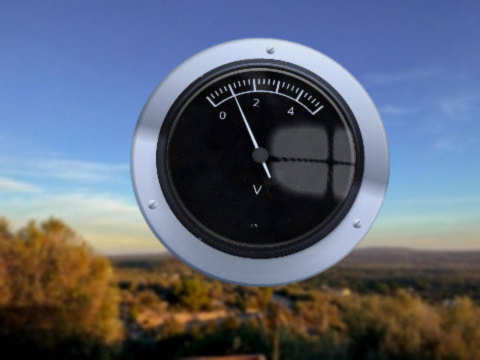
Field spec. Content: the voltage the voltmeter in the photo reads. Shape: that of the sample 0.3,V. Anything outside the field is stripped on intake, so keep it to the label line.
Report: 1,V
